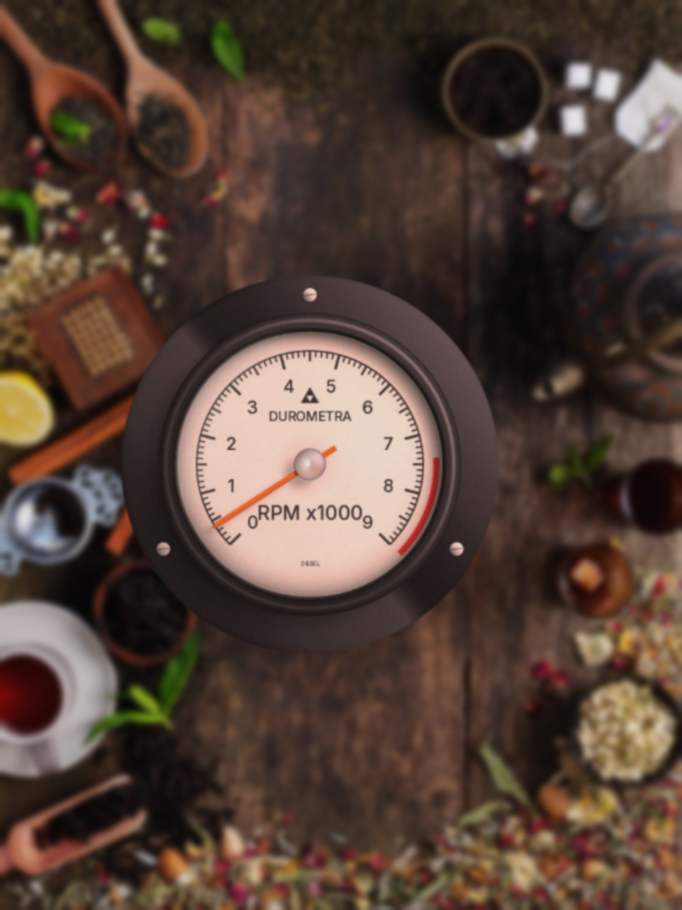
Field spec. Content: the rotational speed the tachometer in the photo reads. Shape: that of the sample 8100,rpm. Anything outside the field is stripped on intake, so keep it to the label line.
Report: 400,rpm
